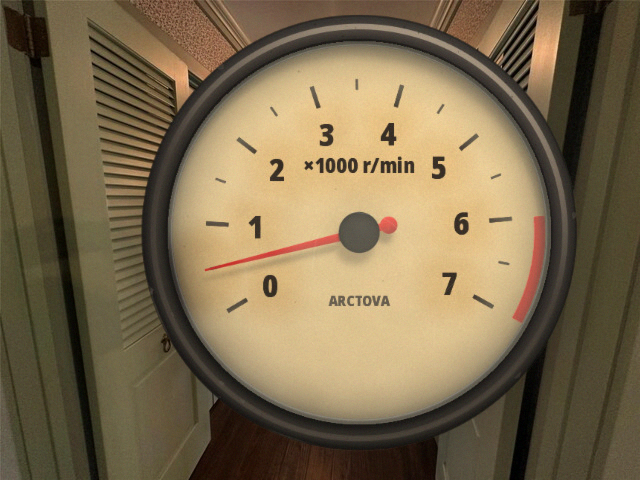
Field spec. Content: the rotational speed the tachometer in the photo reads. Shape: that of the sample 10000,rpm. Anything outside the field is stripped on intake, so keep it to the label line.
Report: 500,rpm
